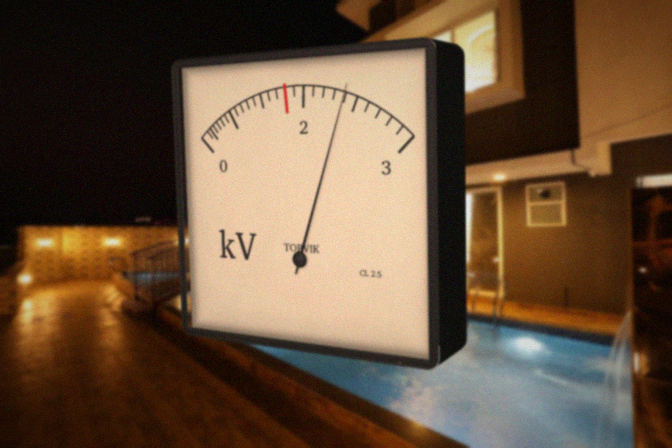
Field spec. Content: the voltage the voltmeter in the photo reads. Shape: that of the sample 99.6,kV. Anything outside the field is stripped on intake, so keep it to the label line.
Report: 2.4,kV
